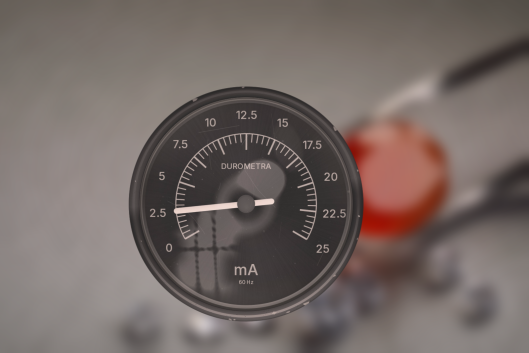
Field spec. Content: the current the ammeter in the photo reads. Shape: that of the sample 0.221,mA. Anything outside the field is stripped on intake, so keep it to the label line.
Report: 2.5,mA
